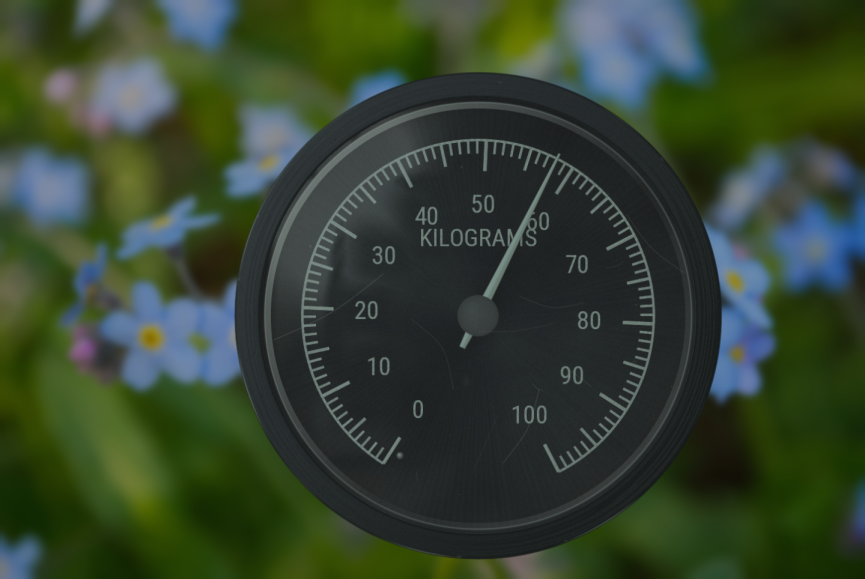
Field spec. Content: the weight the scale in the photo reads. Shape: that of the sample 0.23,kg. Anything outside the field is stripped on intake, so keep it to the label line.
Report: 58,kg
